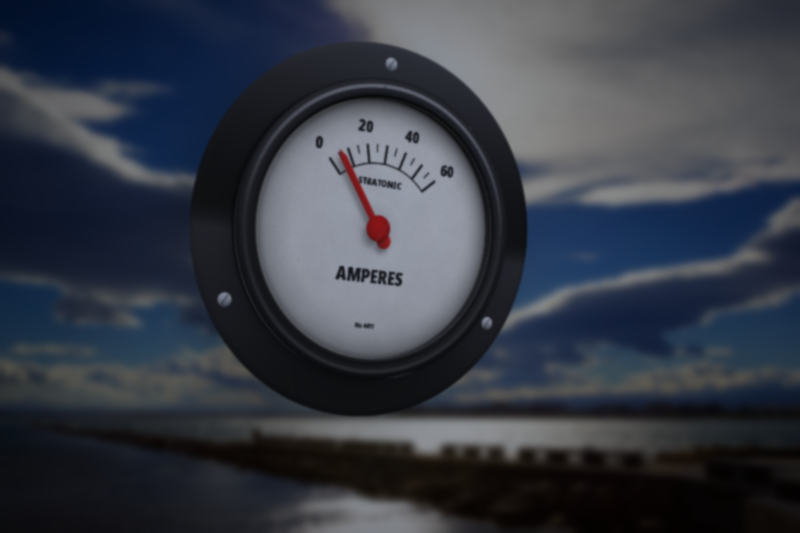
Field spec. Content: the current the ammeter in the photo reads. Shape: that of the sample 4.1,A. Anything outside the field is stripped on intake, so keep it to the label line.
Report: 5,A
